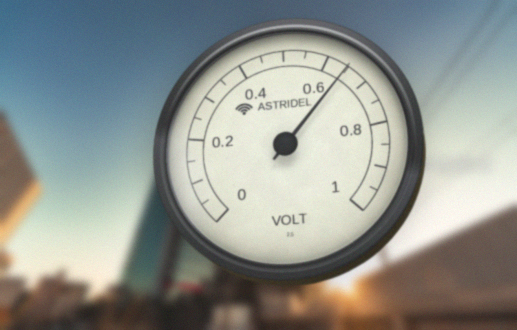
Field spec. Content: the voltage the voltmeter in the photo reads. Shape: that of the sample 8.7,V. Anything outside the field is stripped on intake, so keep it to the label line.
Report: 0.65,V
